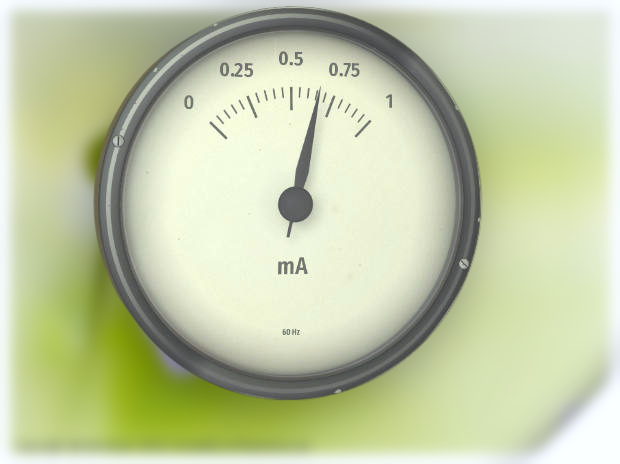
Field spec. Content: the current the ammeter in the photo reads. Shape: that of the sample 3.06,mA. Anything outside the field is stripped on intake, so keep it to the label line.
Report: 0.65,mA
